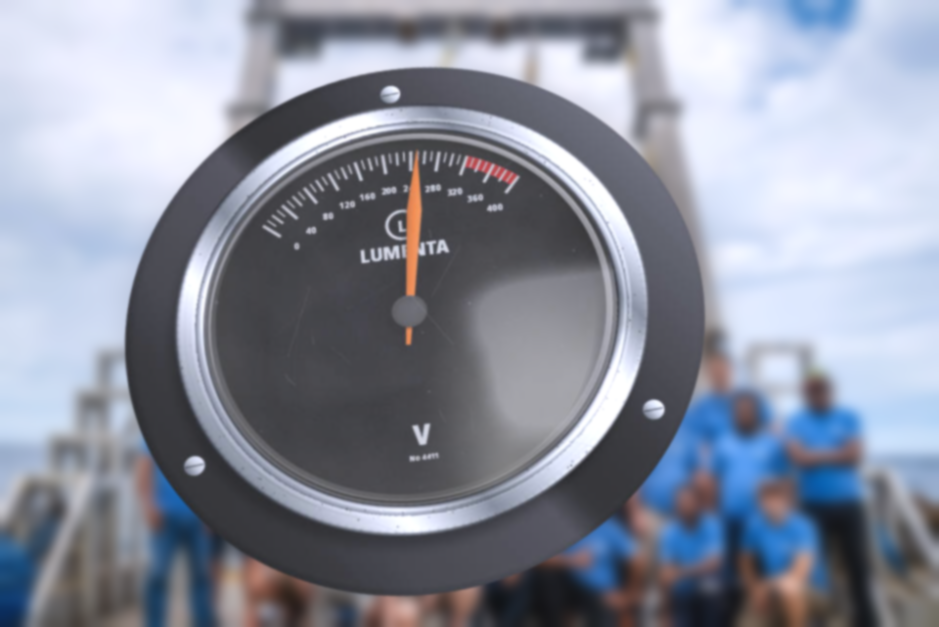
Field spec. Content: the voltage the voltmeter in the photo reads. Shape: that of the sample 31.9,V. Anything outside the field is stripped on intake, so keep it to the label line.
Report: 250,V
